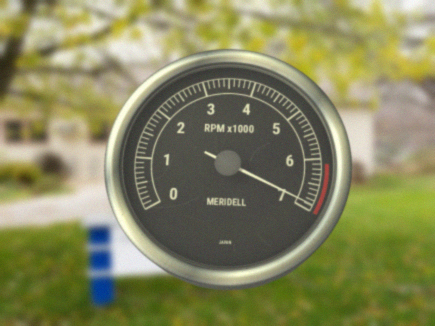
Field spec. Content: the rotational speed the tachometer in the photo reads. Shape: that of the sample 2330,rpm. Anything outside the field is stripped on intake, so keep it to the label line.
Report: 6900,rpm
